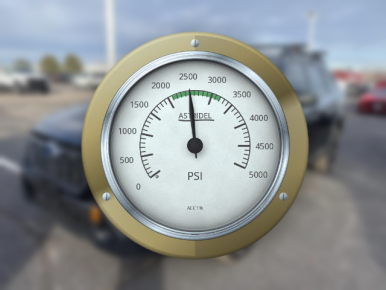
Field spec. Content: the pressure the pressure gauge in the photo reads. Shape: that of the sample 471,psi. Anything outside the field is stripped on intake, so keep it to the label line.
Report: 2500,psi
